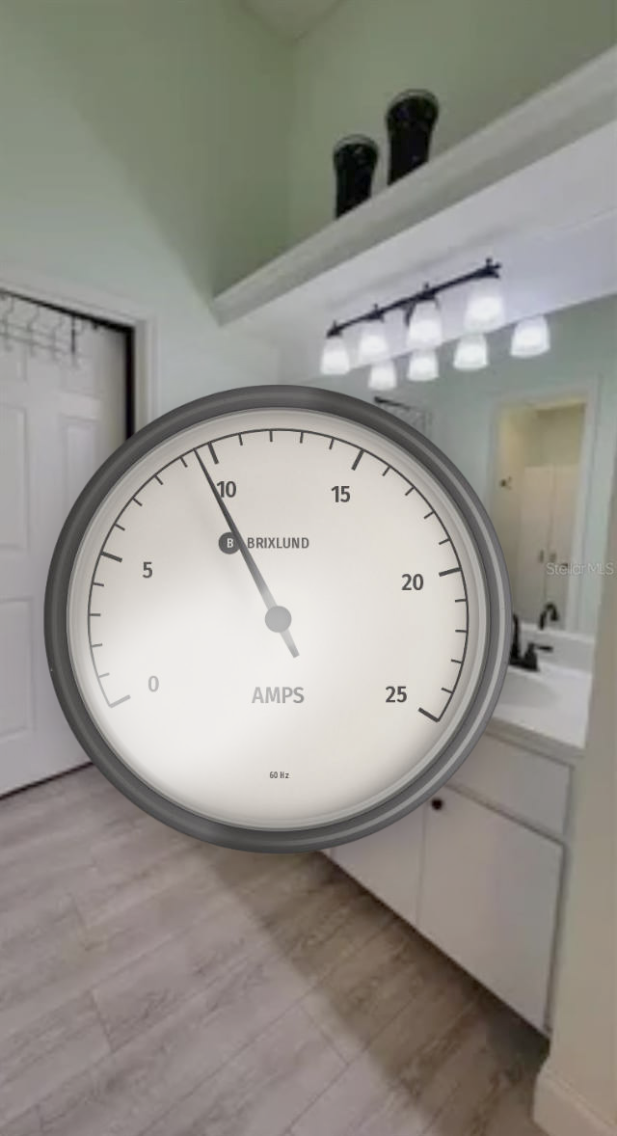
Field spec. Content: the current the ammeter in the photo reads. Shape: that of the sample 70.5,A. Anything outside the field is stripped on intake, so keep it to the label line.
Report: 9.5,A
